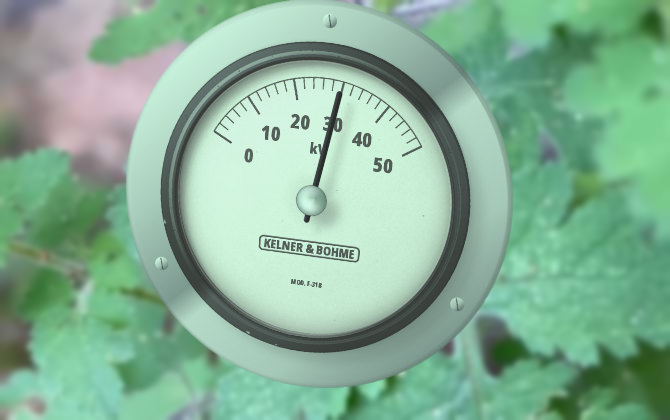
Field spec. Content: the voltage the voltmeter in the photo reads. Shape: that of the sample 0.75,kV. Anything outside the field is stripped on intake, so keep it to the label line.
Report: 30,kV
